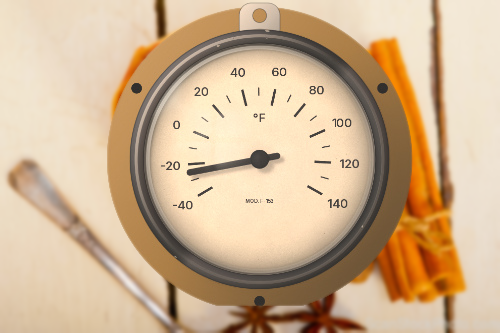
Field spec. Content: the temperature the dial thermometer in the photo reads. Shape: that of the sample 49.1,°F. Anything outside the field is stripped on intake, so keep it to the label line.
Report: -25,°F
